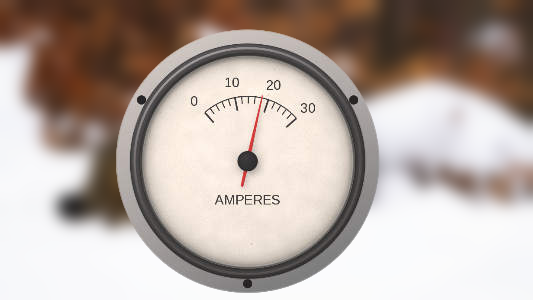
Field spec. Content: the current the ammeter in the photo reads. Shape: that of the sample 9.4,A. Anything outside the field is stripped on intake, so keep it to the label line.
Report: 18,A
